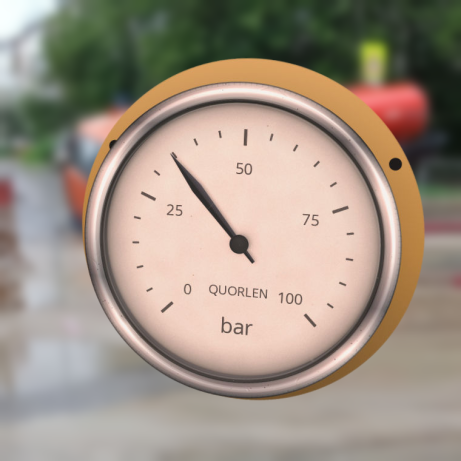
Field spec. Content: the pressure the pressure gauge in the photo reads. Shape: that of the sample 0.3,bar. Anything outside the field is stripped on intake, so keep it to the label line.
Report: 35,bar
